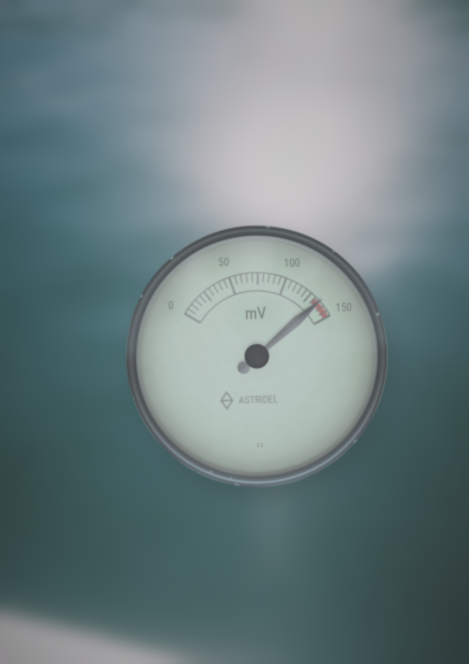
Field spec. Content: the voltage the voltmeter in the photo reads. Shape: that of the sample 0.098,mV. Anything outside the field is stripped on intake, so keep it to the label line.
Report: 135,mV
